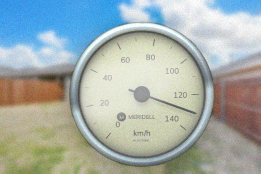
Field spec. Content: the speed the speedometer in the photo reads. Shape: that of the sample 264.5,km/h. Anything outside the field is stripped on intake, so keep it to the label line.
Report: 130,km/h
